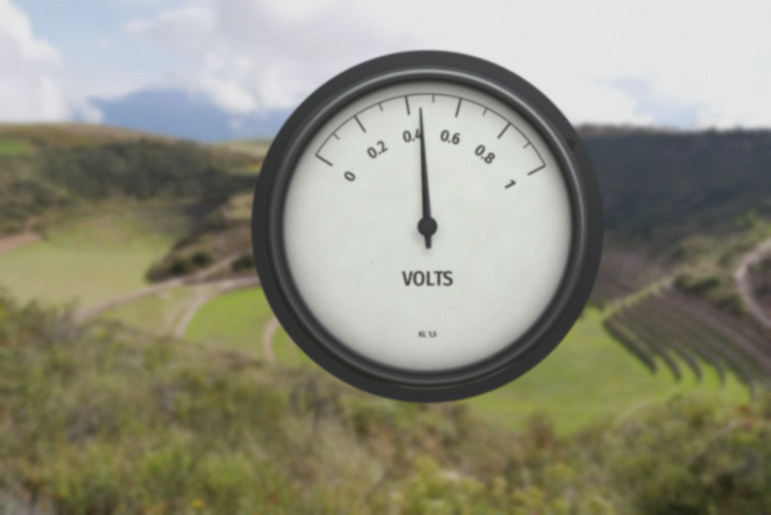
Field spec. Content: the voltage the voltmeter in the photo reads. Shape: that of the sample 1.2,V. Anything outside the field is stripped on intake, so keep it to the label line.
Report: 0.45,V
